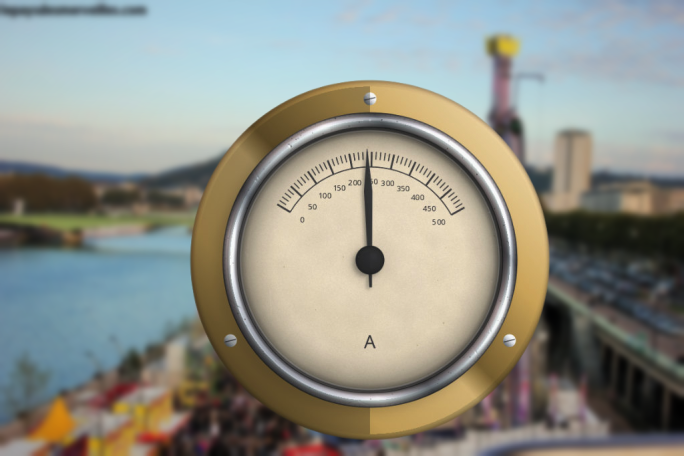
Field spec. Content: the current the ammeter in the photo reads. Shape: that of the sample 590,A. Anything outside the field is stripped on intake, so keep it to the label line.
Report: 240,A
